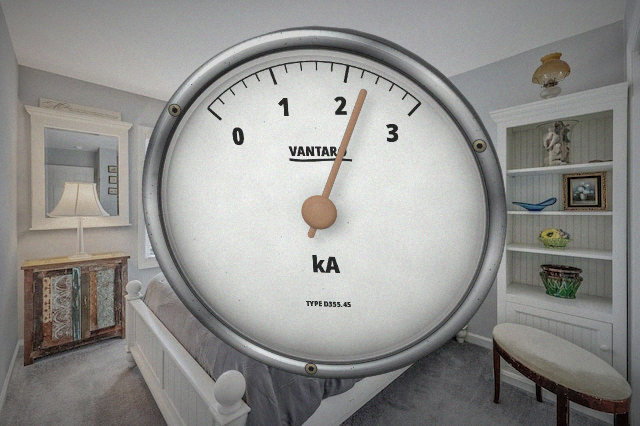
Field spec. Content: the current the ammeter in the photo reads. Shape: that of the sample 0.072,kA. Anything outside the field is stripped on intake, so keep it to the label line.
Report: 2.3,kA
